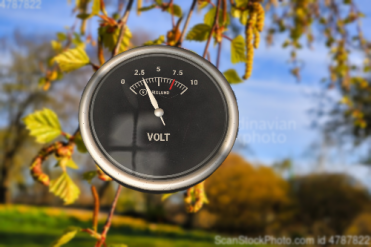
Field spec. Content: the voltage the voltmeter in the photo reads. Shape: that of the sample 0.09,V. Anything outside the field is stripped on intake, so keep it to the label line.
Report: 2.5,V
